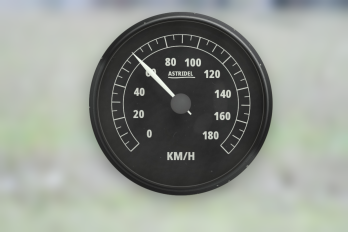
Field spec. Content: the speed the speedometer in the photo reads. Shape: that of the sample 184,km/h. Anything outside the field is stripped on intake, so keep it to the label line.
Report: 60,km/h
